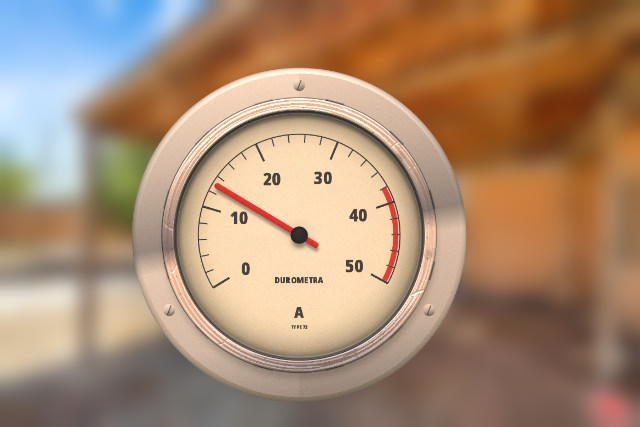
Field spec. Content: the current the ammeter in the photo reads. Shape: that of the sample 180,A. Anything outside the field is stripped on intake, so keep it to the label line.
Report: 13,A
